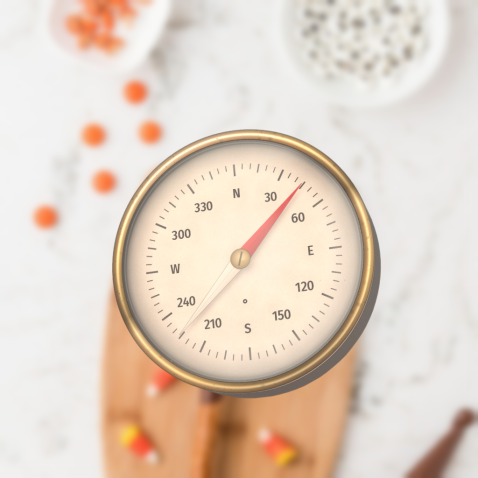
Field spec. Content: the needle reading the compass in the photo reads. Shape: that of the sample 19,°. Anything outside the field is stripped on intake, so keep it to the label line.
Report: 45,°
